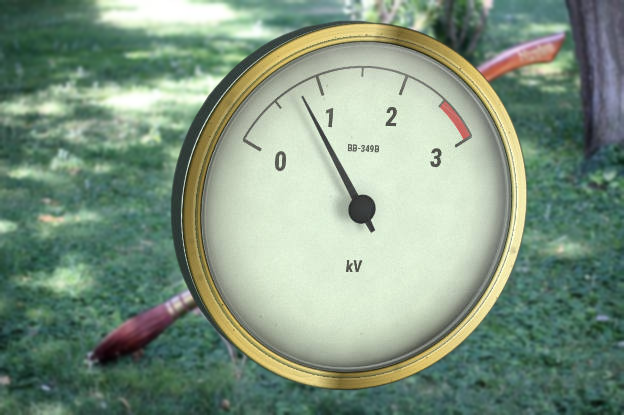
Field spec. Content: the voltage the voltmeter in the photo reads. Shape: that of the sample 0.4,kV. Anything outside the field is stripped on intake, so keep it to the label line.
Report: 0.75,kV
